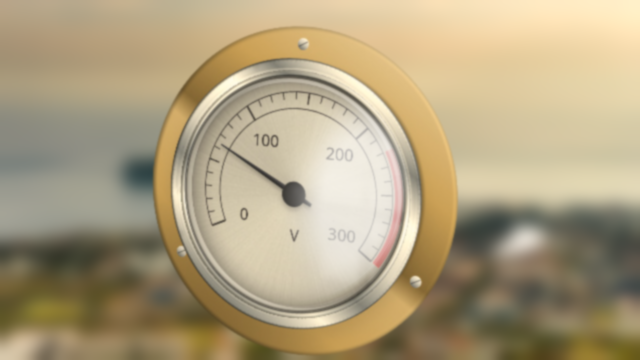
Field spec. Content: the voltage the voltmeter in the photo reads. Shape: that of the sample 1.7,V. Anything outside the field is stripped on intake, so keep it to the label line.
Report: 65,V
